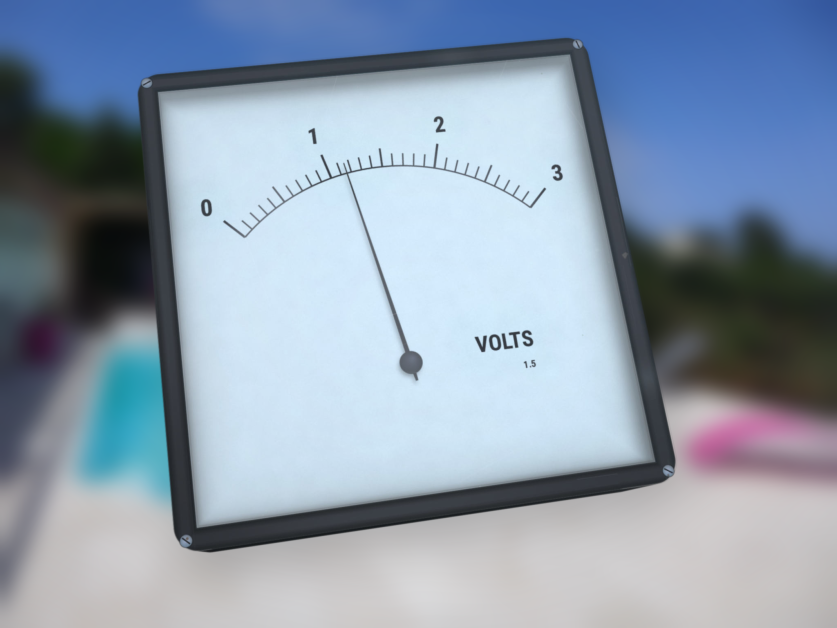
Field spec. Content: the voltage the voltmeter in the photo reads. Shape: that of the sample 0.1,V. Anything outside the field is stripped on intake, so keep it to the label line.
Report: 1.15,V
